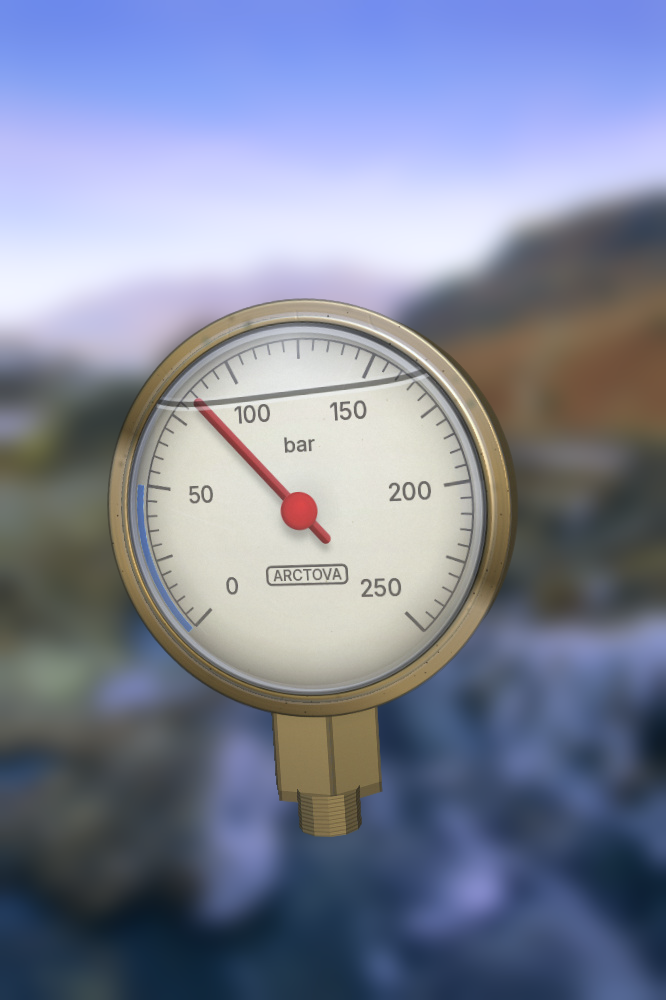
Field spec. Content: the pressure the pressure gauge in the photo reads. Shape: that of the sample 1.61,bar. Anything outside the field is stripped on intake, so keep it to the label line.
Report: 85,bar
